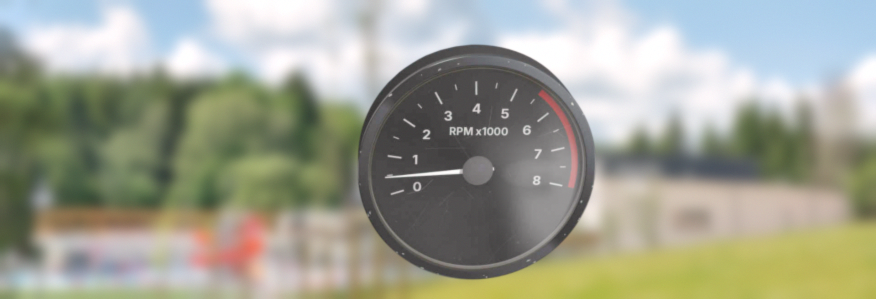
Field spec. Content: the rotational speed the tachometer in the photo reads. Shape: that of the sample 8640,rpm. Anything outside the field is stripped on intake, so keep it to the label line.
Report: 500,rpm
